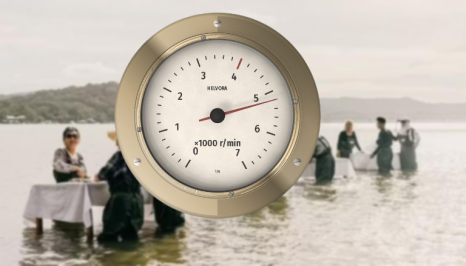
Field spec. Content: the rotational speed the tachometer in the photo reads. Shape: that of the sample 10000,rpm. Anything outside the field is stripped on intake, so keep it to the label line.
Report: 5200,rpm
